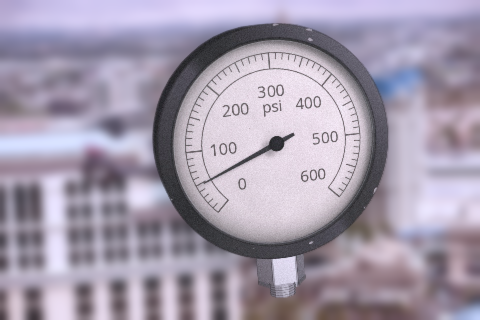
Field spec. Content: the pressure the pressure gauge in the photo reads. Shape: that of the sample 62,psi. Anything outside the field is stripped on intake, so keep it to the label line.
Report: 50,psi
